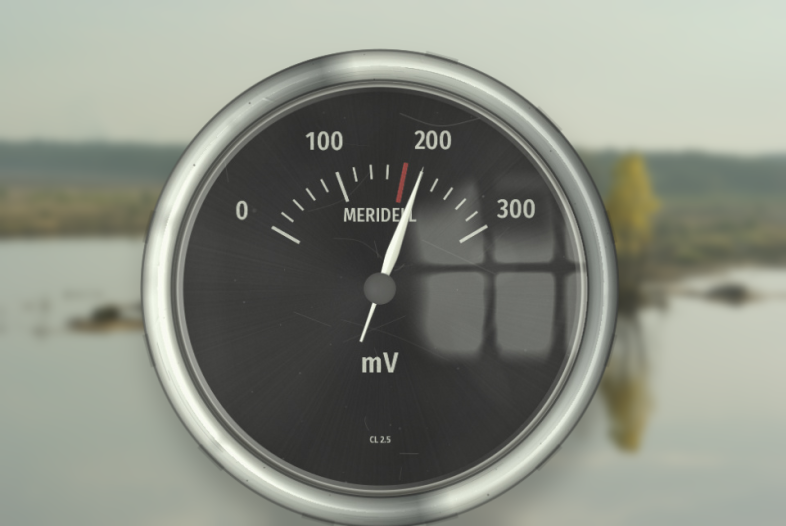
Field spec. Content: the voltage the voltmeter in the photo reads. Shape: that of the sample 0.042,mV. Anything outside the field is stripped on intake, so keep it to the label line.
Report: 200,mV
